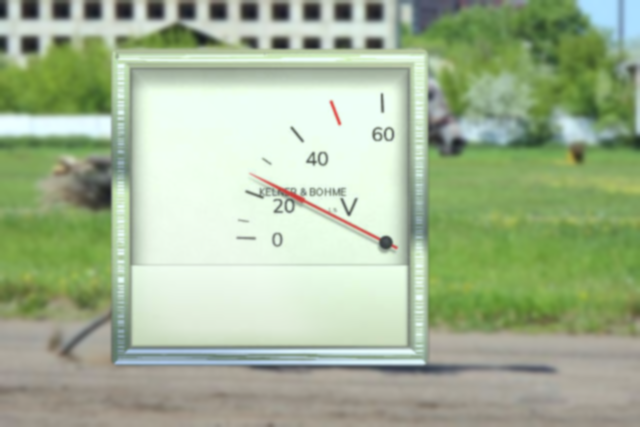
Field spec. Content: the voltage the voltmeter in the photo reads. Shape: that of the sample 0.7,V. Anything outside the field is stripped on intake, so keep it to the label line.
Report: 25,V
